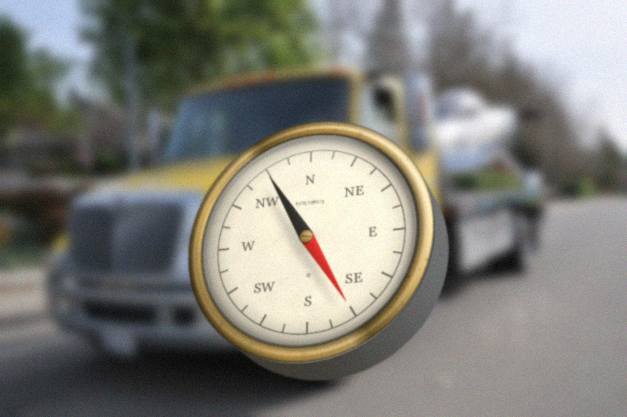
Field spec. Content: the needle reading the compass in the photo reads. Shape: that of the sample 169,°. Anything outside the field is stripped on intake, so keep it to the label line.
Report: 150,°
